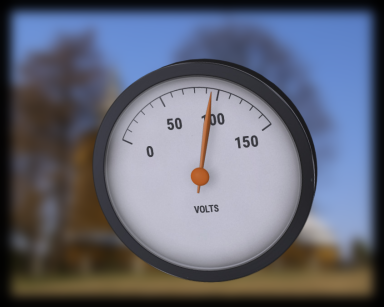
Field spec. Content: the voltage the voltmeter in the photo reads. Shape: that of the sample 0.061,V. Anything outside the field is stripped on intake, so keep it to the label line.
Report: 95,V
